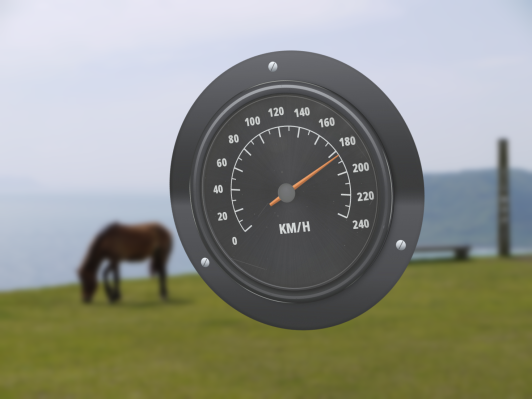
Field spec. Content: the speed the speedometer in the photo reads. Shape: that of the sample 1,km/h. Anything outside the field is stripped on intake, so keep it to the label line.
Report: 185,km/h
